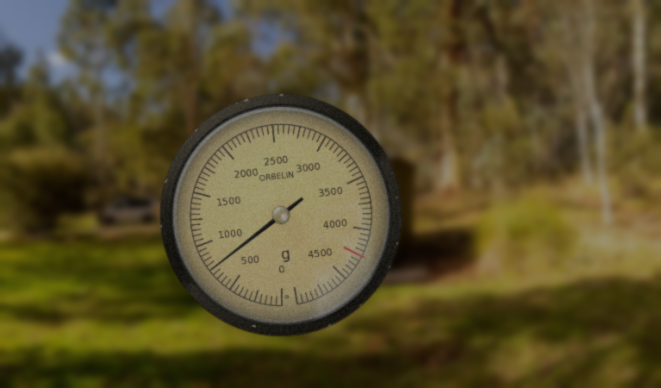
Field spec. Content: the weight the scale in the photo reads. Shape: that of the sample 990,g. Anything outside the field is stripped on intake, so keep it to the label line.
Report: 750,g
